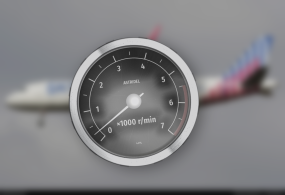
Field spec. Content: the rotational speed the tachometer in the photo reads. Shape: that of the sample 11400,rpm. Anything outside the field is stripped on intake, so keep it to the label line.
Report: 250,rpm
